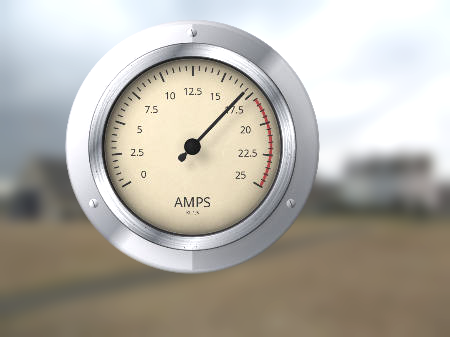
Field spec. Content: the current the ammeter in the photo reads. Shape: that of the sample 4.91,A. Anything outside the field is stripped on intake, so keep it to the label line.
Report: 17,A
